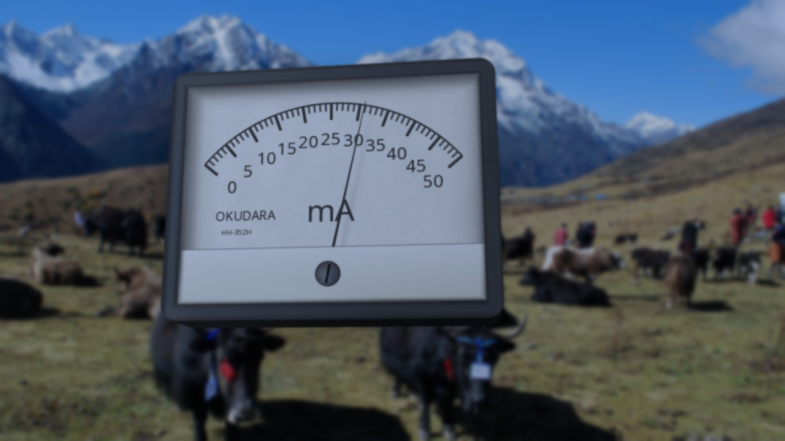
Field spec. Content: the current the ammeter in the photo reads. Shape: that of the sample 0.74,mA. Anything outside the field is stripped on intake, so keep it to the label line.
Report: 31,mA
